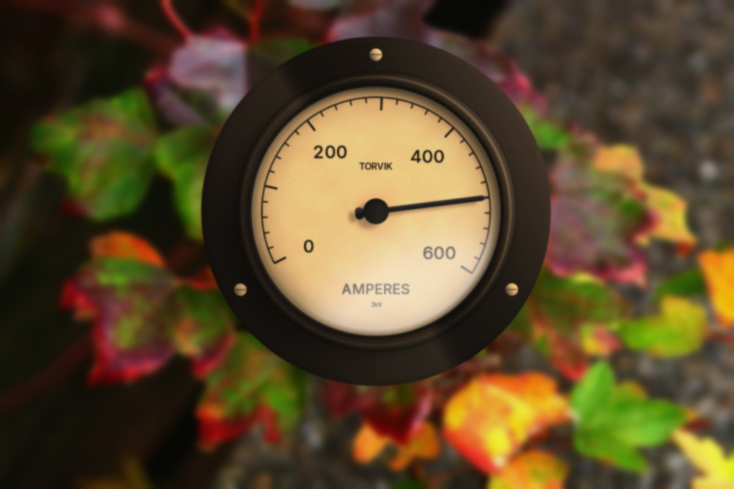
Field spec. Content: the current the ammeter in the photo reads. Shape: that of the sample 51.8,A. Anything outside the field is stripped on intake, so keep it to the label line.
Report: 500,A
